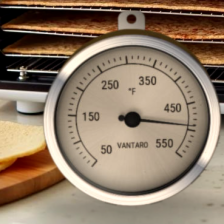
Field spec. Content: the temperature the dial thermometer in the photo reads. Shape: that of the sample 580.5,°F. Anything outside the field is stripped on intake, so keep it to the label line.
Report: 490,°F
